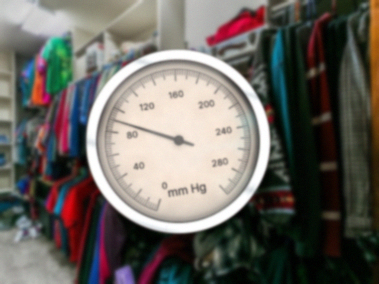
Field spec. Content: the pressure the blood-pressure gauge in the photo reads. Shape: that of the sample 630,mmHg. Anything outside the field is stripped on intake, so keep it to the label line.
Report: 90,mmHg
